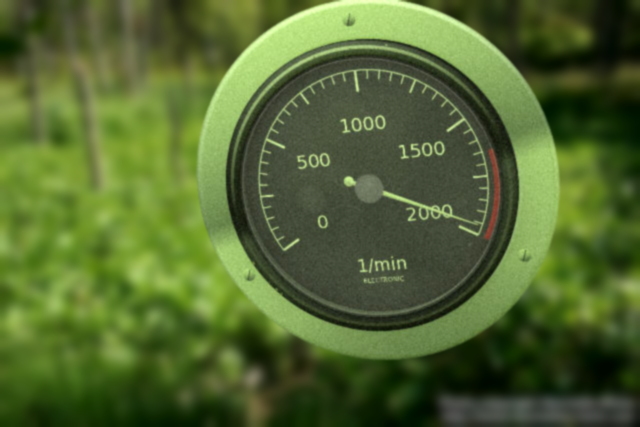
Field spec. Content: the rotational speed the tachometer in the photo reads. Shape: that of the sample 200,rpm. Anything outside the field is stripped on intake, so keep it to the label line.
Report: 1950,rpm
